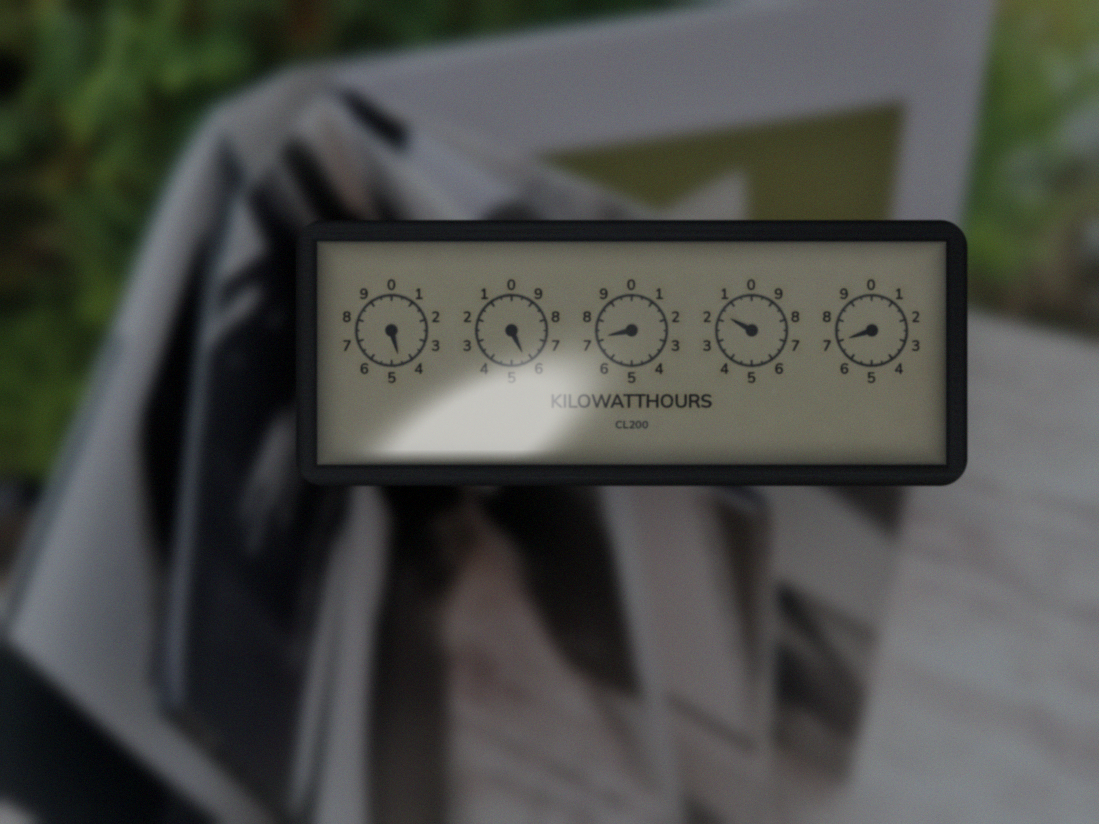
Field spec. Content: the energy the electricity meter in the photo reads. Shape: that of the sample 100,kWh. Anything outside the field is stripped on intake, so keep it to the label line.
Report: 45717,kWh
